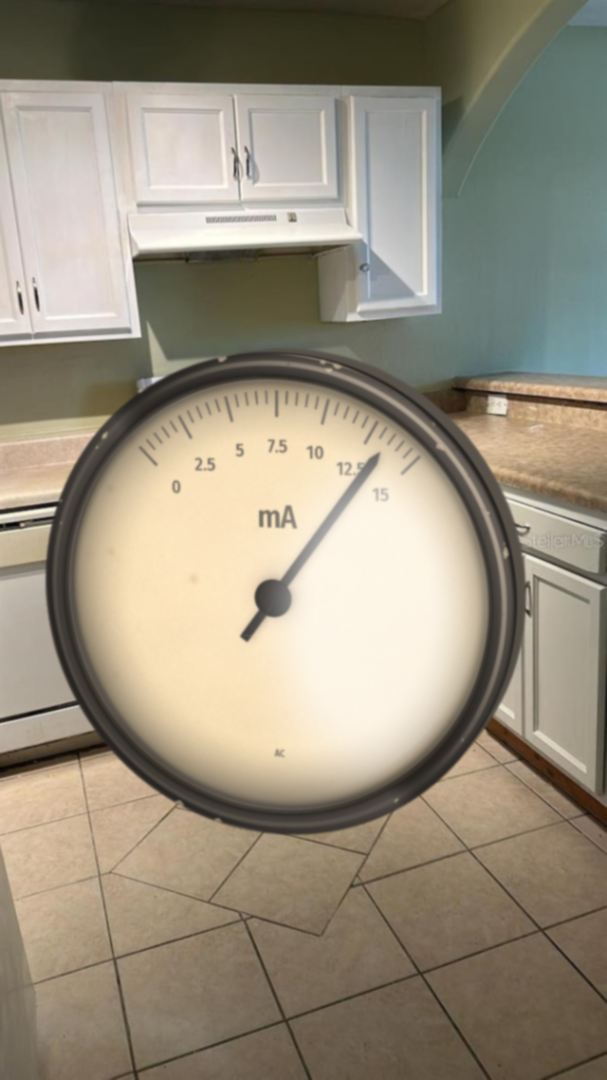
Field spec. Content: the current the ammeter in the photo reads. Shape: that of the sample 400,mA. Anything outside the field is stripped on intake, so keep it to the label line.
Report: 13.5,mA
